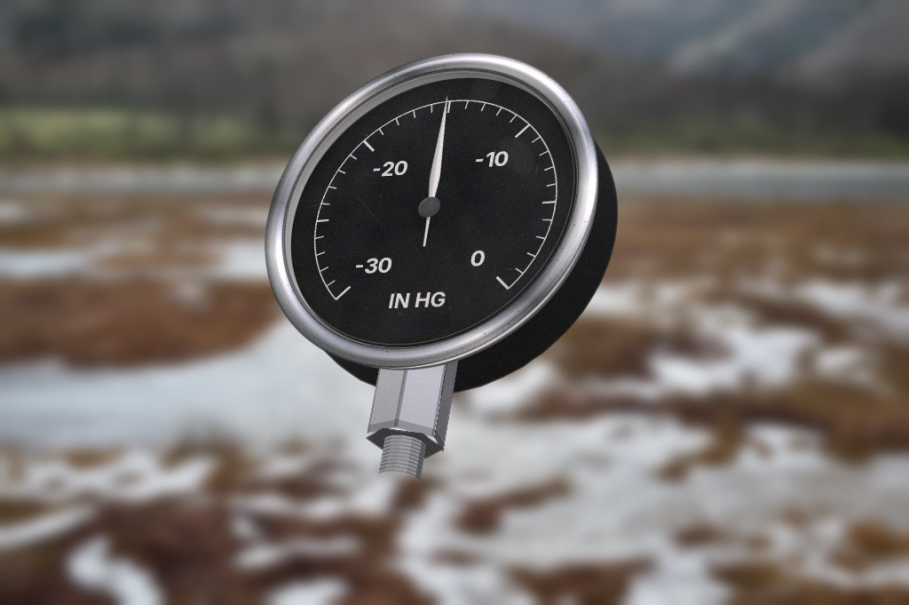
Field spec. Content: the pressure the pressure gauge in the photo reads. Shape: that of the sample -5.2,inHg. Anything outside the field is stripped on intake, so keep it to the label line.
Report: -15,inHg
